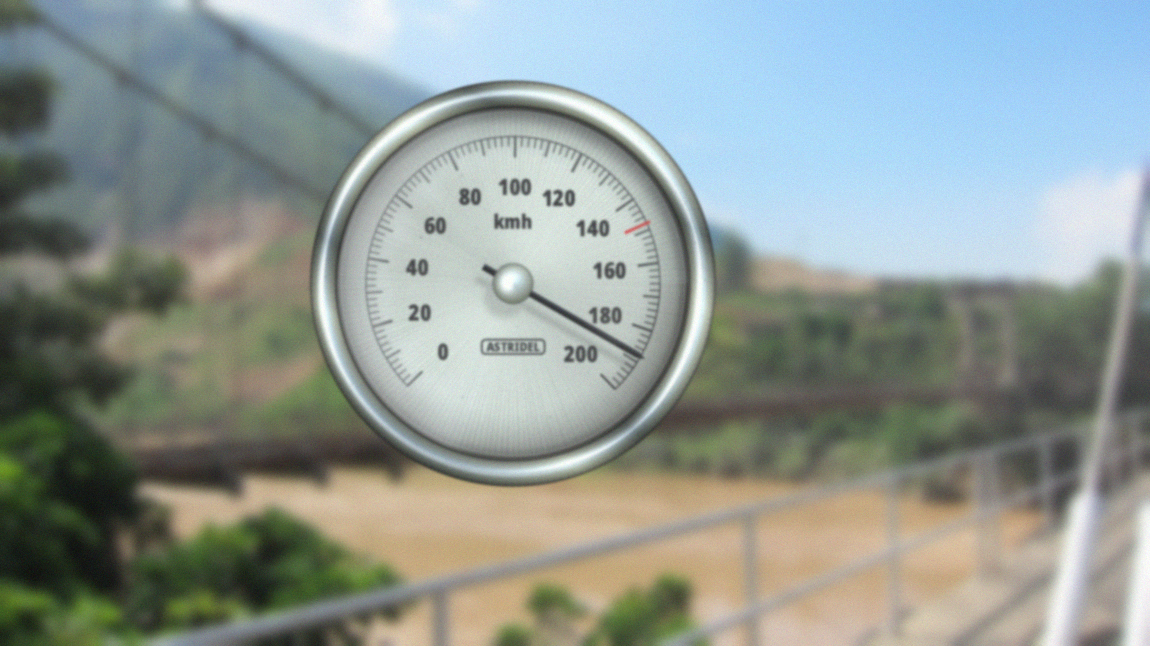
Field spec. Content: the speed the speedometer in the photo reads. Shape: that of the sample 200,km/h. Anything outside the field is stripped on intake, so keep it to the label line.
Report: 188,km/h
